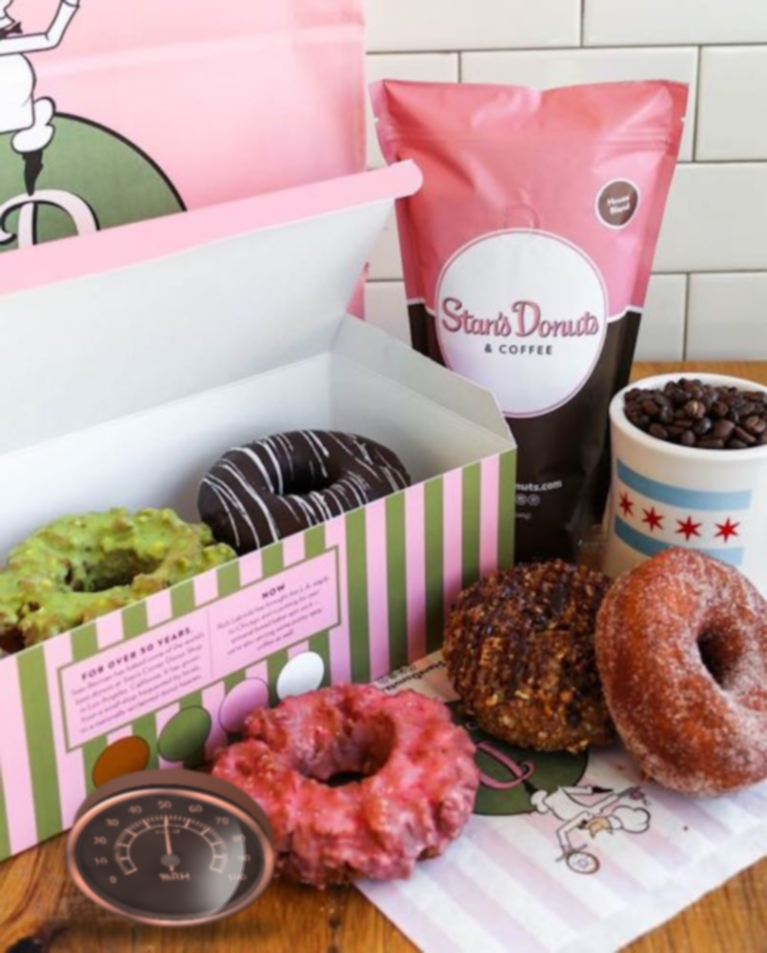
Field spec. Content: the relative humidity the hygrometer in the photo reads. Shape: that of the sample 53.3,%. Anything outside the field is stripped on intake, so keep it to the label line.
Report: 50,%
